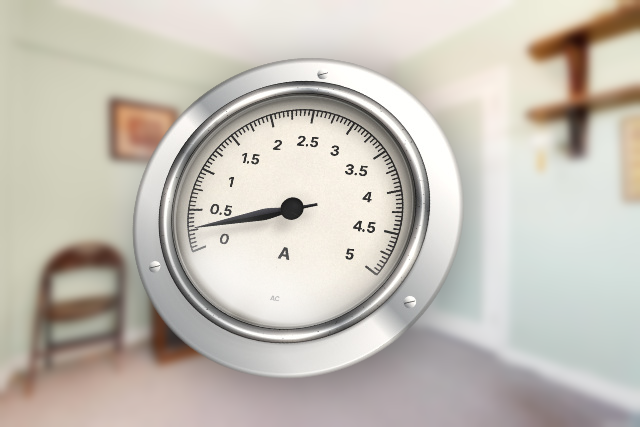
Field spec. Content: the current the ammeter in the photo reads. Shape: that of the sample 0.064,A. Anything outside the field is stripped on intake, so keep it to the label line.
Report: 0.25,A
